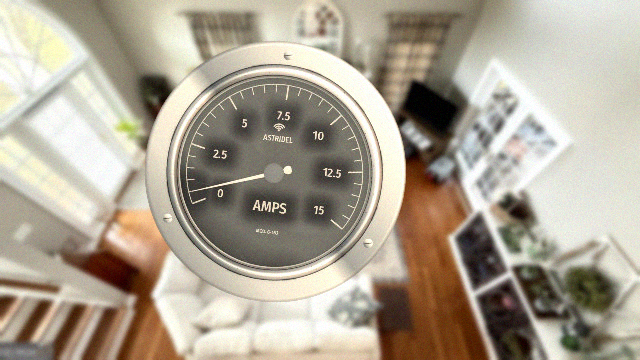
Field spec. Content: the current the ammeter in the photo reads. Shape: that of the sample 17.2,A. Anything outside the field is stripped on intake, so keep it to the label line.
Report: 0.5,A
